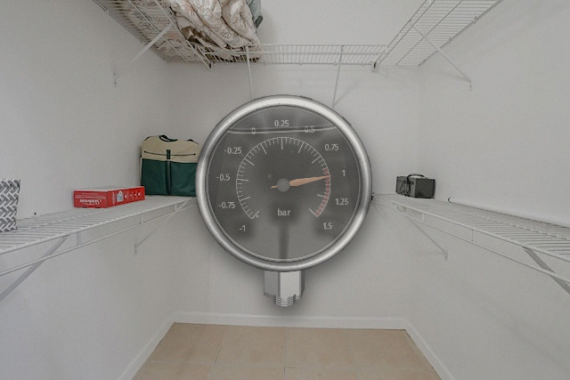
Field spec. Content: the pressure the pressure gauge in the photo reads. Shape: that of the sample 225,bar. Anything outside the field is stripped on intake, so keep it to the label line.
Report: 1,bar
